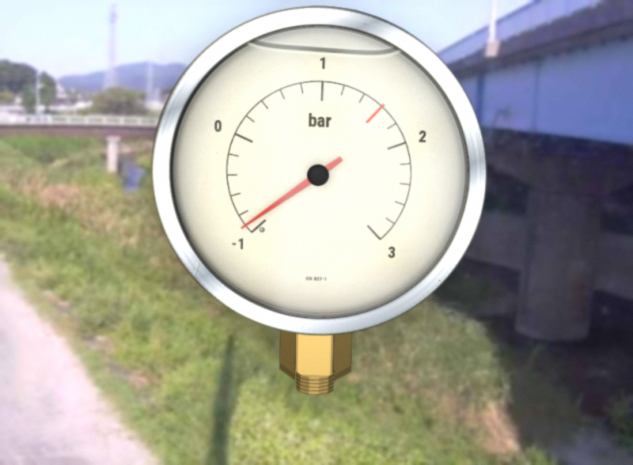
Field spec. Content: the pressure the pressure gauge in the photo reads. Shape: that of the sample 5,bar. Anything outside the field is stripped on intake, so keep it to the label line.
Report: -0.9,bar
